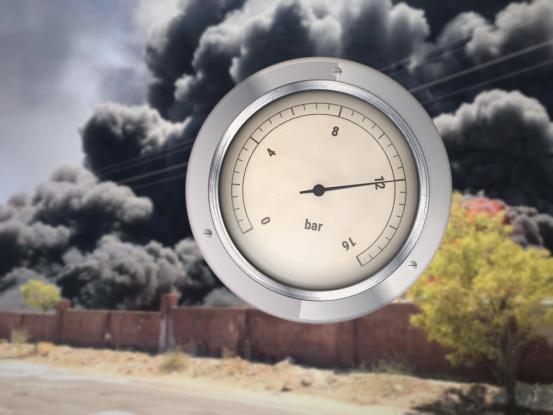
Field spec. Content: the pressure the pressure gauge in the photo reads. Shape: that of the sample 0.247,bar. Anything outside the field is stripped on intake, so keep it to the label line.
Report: 12,bar
